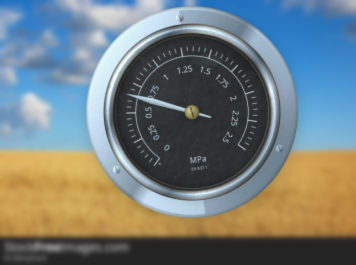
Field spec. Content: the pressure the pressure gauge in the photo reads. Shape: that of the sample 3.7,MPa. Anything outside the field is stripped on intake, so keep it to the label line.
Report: 0.65,MPa
